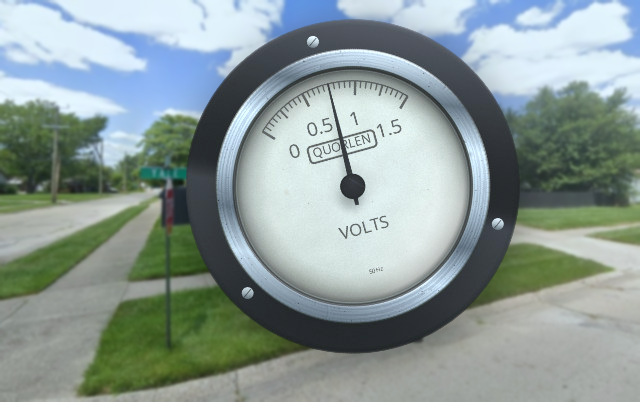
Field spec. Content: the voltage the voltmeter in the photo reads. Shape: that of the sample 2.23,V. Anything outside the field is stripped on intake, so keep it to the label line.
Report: 0.75,V
